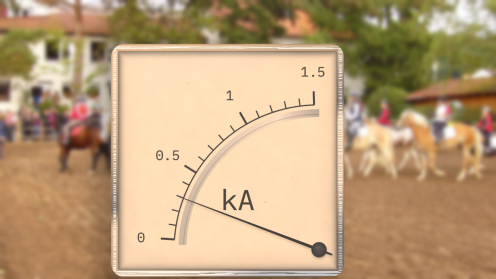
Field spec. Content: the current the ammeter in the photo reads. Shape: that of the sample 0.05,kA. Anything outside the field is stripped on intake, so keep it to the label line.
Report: 0.3,kA
